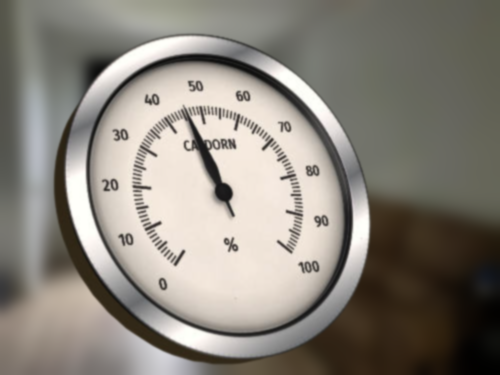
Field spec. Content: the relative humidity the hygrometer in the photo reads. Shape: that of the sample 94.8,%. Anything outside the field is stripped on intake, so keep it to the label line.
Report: 45,%
